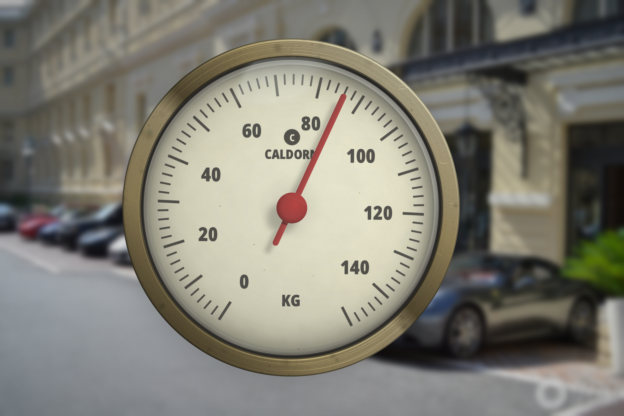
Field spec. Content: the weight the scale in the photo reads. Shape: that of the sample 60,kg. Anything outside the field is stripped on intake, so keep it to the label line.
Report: 86,kg
